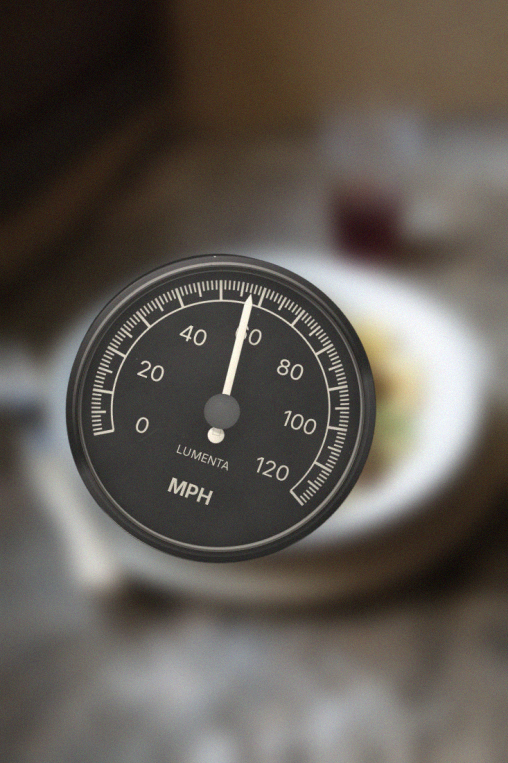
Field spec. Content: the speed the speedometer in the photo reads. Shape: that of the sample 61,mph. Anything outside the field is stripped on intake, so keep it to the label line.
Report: 57,mph
